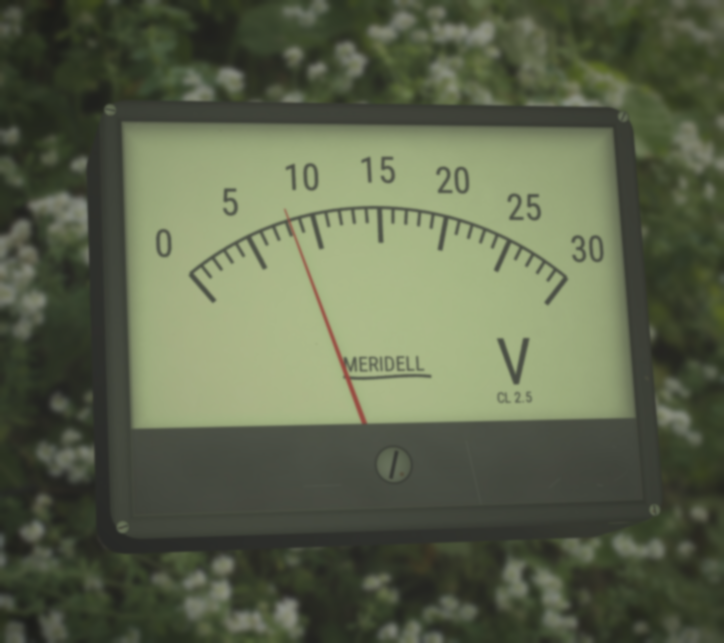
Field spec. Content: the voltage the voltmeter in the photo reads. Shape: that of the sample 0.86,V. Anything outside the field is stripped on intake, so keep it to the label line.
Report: 8,V
